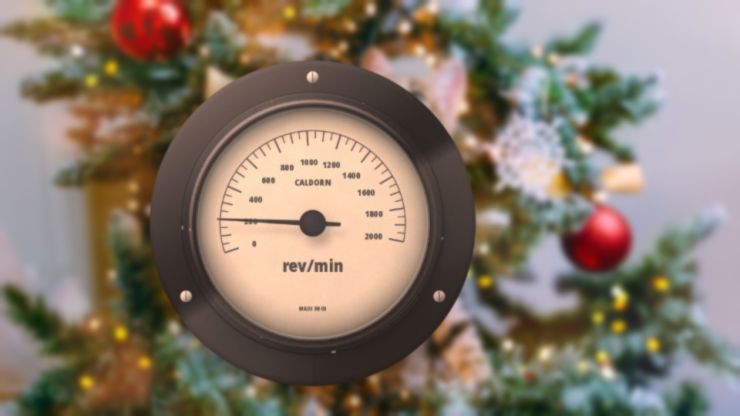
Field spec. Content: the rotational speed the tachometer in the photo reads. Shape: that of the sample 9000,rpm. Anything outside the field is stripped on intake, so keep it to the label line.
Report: 200,rpm
